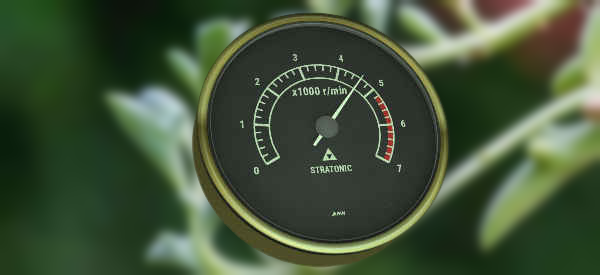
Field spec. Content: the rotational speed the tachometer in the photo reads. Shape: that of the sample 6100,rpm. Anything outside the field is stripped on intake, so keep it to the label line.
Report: 4600,rpm
